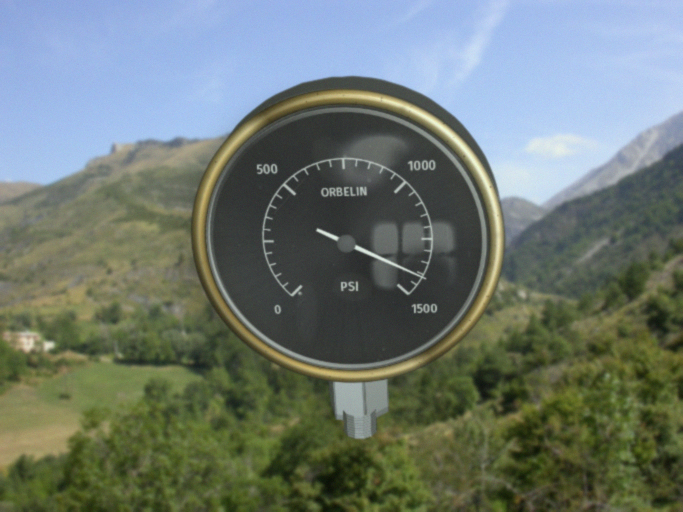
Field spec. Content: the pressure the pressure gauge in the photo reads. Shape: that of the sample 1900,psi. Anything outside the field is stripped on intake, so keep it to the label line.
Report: 1400,psi
